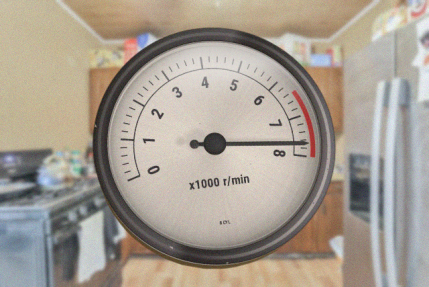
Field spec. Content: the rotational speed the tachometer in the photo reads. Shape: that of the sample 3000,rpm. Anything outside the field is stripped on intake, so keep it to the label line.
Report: 7700,rpm
